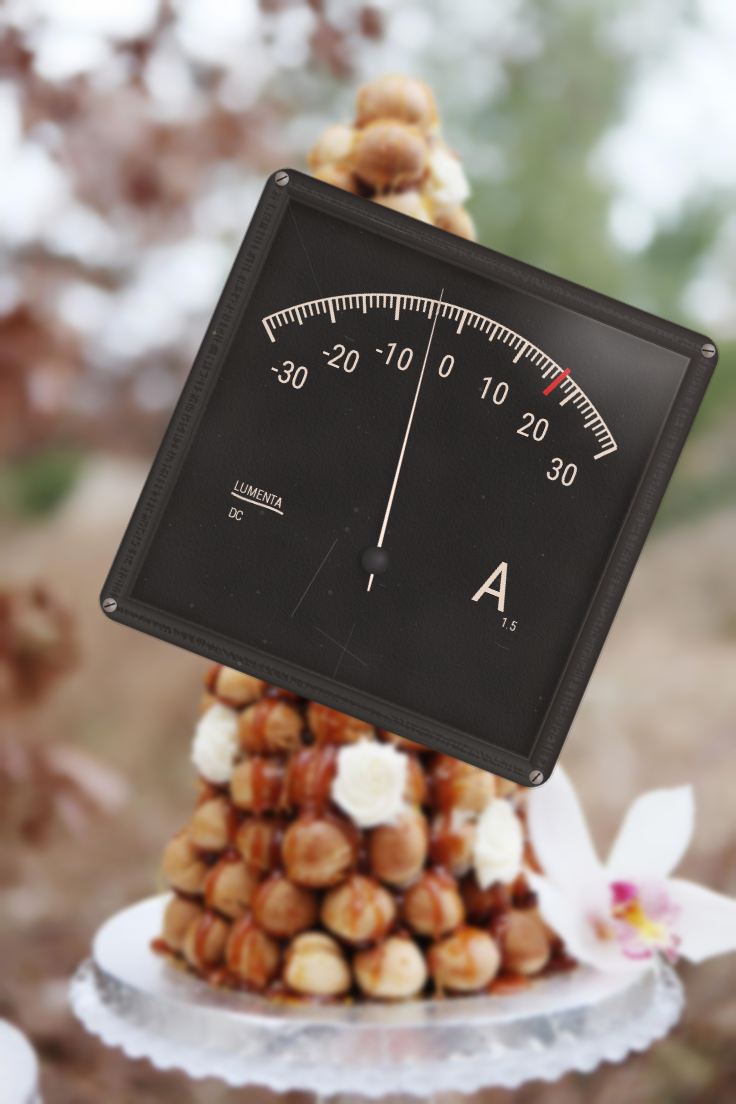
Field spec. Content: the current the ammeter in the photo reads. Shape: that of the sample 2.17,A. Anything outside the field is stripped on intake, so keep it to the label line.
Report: -4,A
